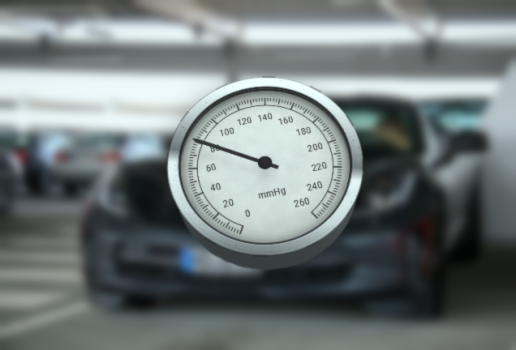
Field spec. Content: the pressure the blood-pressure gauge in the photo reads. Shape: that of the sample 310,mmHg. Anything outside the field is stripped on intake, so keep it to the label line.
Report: 80,mmHg
